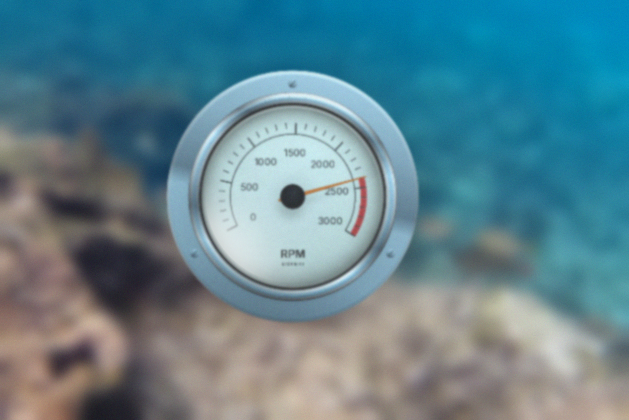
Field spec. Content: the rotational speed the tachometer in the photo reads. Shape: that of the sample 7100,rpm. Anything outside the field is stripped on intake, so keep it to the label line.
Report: 2400,rpm
